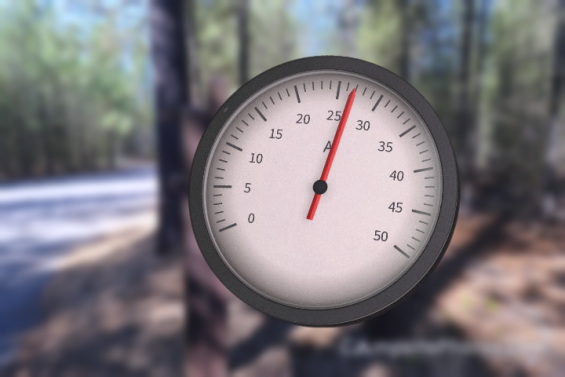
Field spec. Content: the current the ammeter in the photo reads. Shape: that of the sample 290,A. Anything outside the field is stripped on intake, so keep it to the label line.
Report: 27,A
